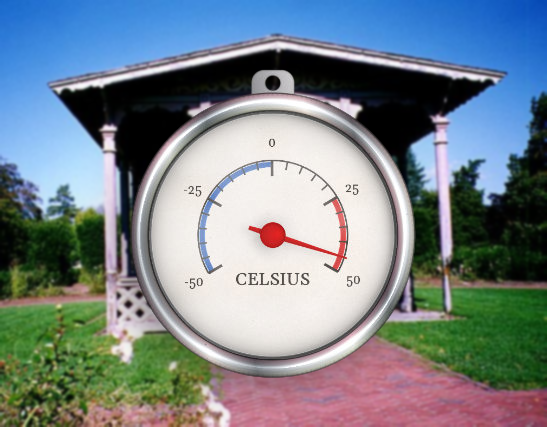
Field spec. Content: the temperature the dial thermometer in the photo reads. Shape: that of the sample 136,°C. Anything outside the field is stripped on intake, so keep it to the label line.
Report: 45,°C
